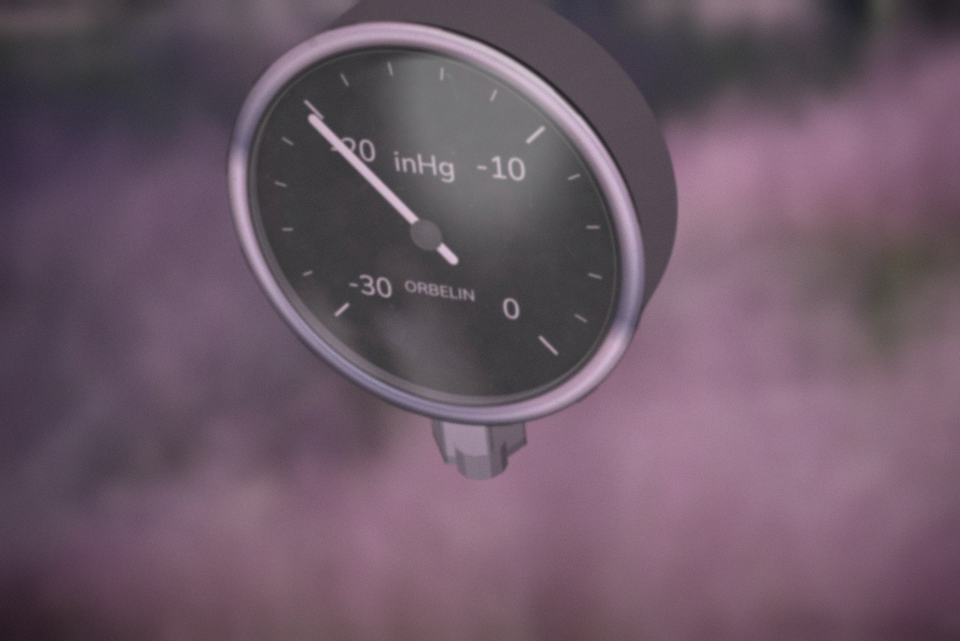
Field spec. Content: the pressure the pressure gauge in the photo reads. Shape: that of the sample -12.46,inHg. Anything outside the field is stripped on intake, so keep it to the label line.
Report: -20,inHg
